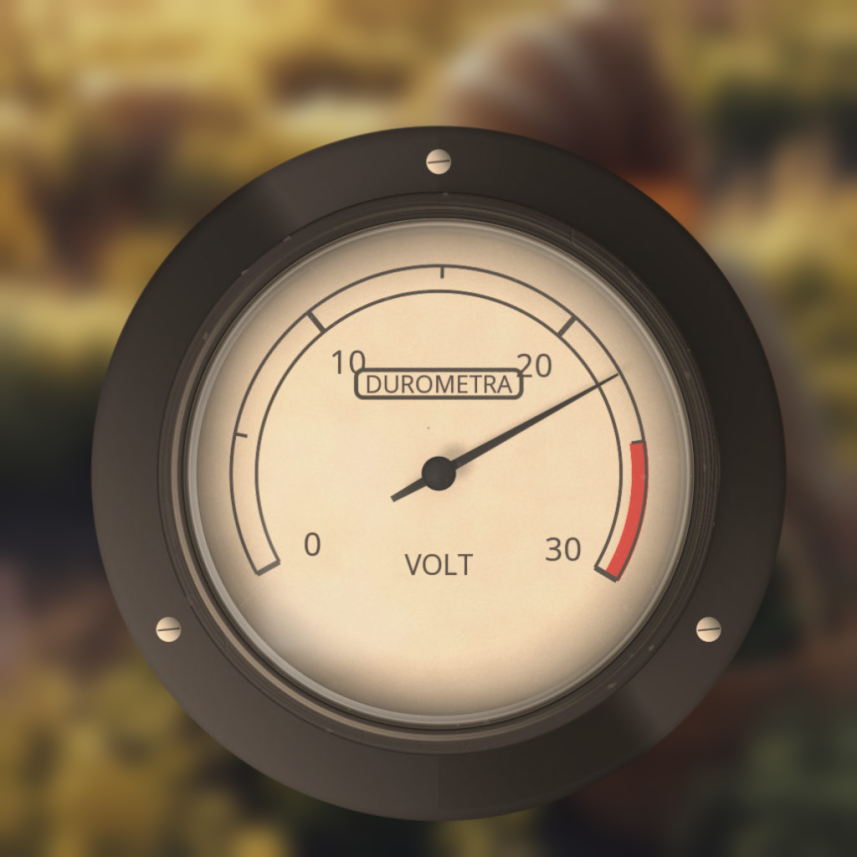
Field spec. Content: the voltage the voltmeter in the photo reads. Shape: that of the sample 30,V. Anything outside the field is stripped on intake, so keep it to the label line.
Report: 22.5,V
